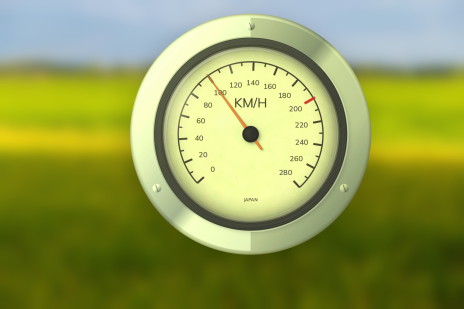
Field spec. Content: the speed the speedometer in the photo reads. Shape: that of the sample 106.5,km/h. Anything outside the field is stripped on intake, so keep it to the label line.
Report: 100,km/h
